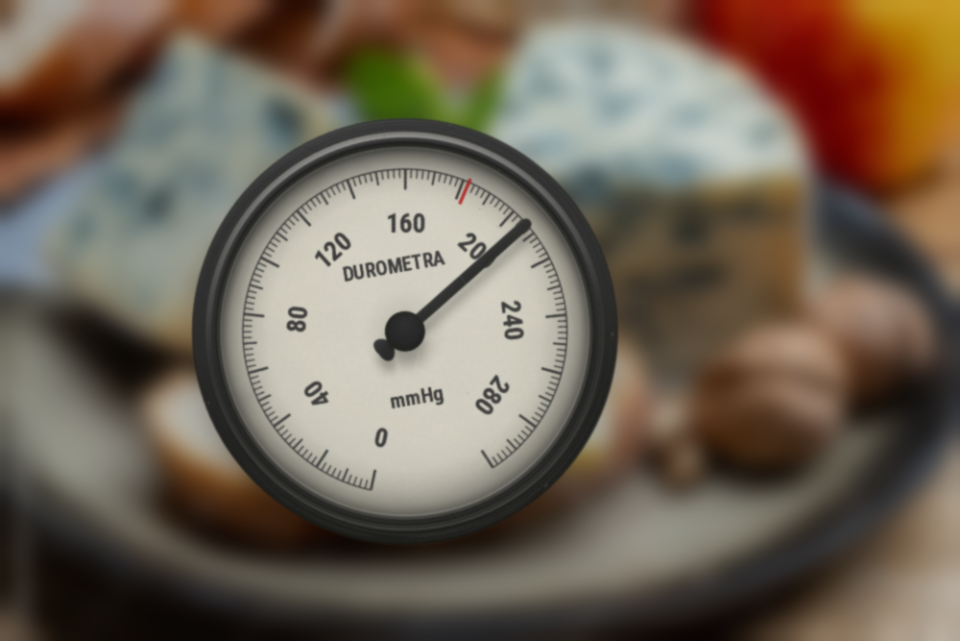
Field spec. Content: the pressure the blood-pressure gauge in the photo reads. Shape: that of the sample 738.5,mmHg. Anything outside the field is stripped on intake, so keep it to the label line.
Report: 206,mmHg
